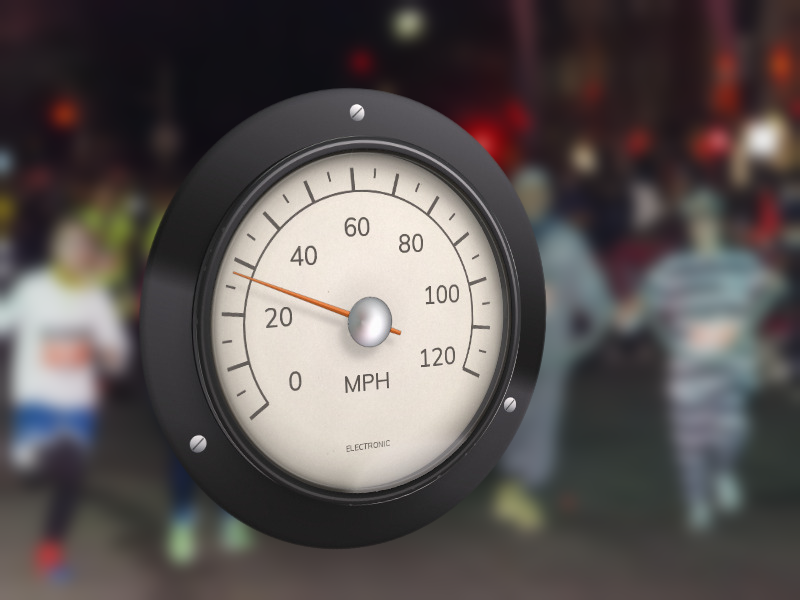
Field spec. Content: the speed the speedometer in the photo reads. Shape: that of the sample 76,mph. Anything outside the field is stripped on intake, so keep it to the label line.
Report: 27.5,mph
